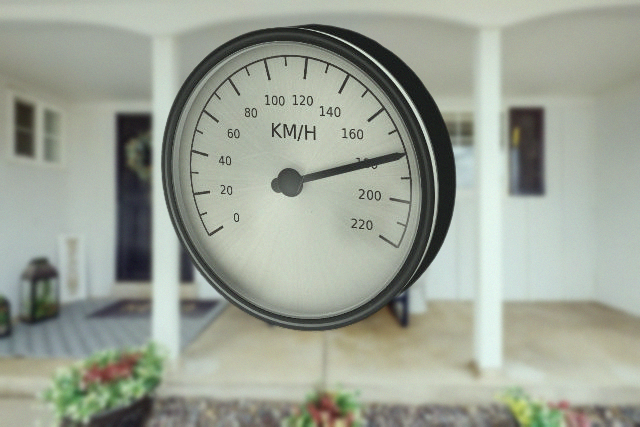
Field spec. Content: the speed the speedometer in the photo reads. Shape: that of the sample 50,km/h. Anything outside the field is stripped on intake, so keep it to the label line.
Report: 180,km/h
